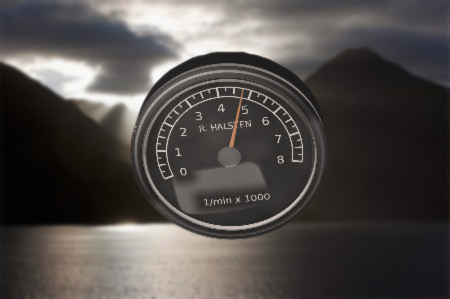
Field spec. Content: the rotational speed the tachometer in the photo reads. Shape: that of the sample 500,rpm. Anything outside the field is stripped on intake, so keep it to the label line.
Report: 4750,rpm
